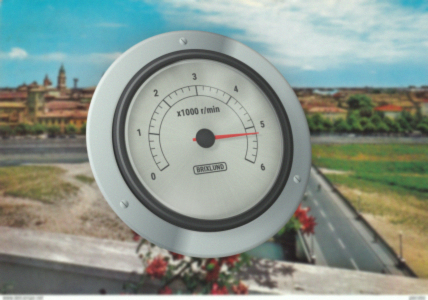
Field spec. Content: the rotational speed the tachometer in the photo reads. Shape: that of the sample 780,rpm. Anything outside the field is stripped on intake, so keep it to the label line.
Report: 5200,rpm
